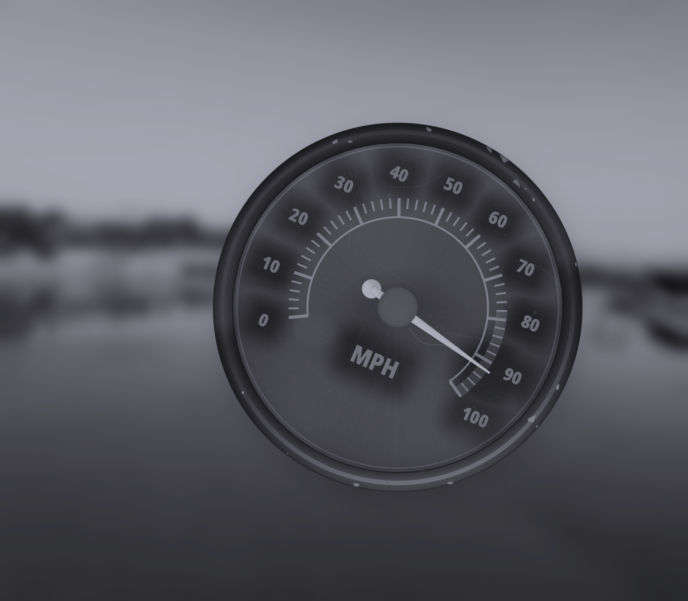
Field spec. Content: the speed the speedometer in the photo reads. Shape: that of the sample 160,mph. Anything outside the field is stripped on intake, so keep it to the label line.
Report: 92,mph
